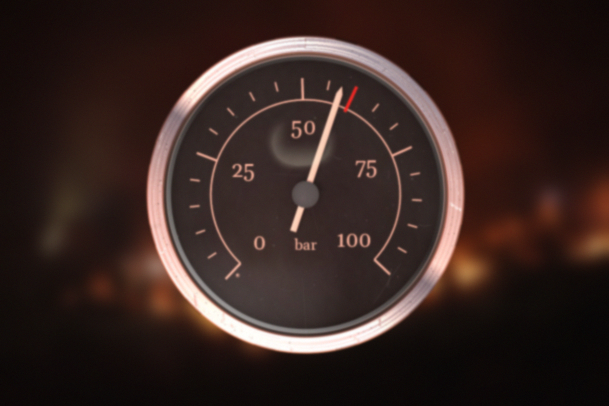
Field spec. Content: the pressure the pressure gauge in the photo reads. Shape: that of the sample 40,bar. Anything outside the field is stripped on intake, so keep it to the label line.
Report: 57.5,bar
